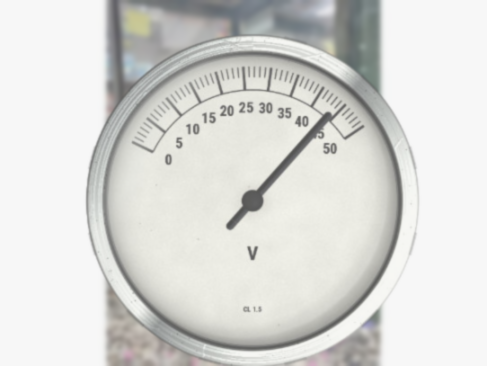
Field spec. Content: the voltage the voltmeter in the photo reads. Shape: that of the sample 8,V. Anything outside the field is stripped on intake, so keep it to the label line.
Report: 44,V
